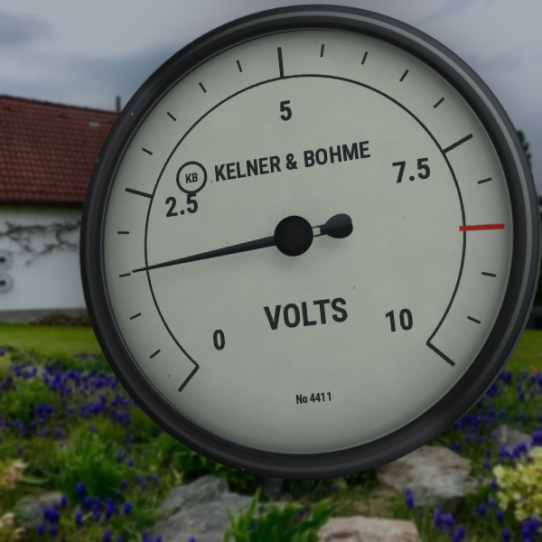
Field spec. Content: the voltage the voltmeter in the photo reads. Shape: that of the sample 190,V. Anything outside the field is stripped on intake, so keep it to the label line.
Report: 1.5,V
